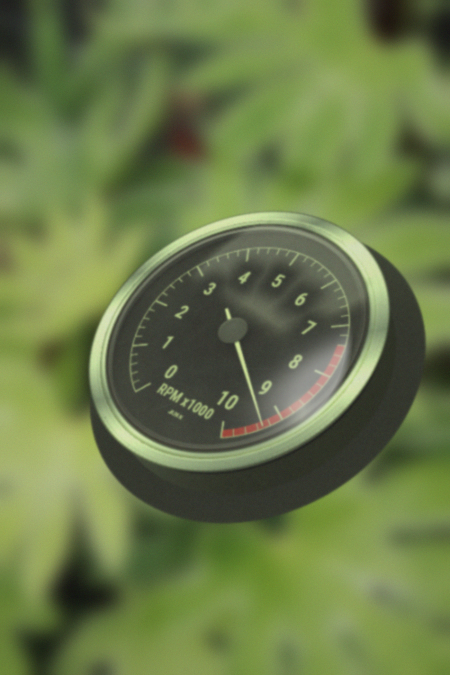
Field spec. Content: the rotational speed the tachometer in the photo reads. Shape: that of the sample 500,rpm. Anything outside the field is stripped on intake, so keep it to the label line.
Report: 9300,rpm
